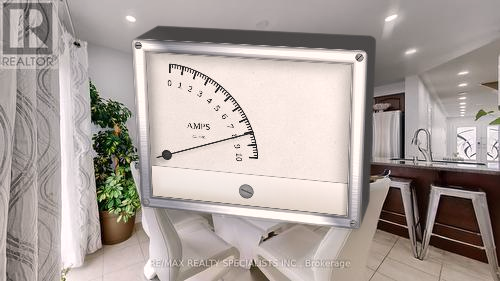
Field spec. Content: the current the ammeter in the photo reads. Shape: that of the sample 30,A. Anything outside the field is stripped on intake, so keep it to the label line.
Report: 8,A
